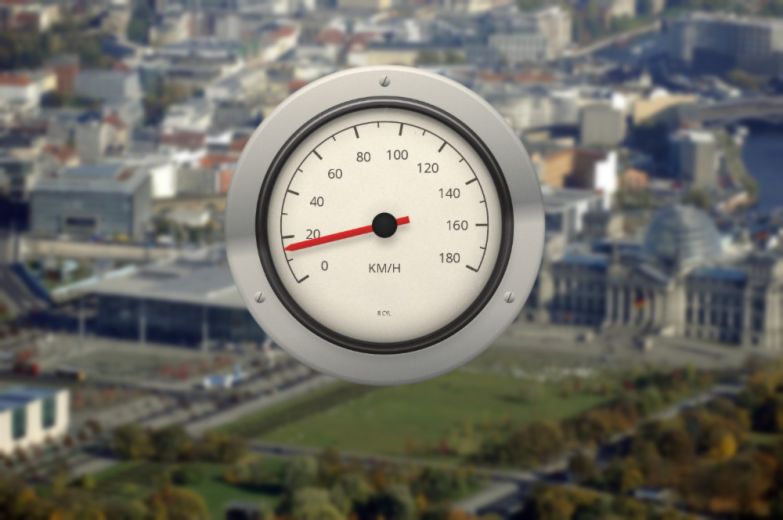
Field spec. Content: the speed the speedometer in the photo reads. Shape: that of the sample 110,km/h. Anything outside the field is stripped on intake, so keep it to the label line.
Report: 15,km/h
